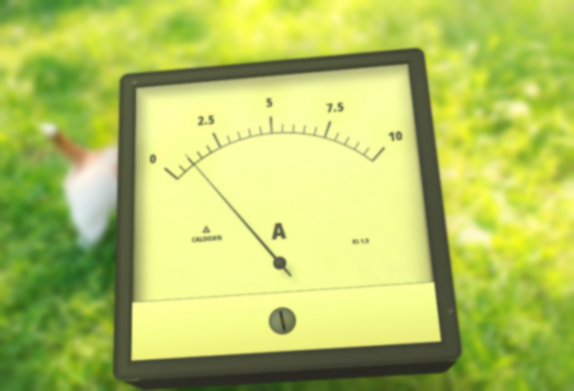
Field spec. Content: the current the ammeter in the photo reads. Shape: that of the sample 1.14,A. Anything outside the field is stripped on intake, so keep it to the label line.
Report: 1,A
